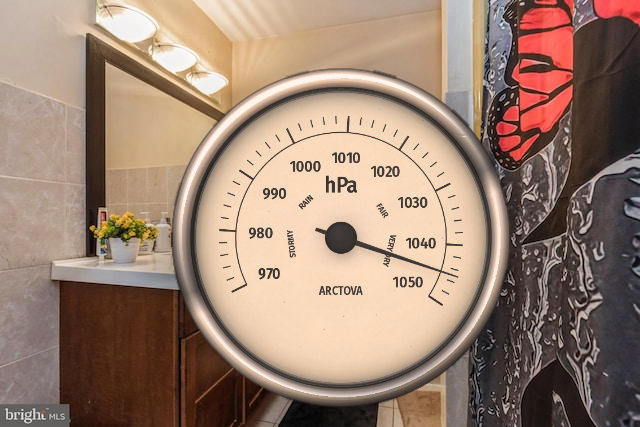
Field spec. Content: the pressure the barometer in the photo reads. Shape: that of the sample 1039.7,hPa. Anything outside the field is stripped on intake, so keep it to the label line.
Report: 1045,hPa
